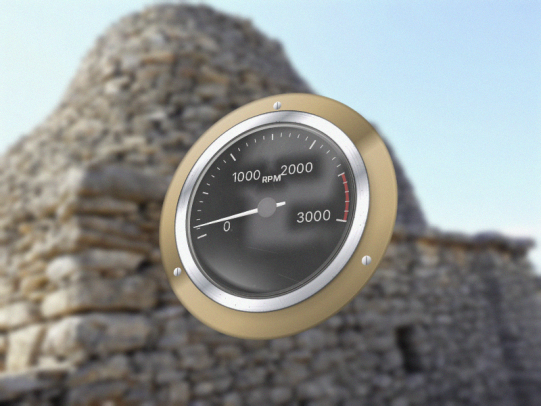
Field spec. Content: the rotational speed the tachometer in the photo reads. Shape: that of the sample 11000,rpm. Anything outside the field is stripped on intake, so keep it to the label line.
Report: 100,rpm
